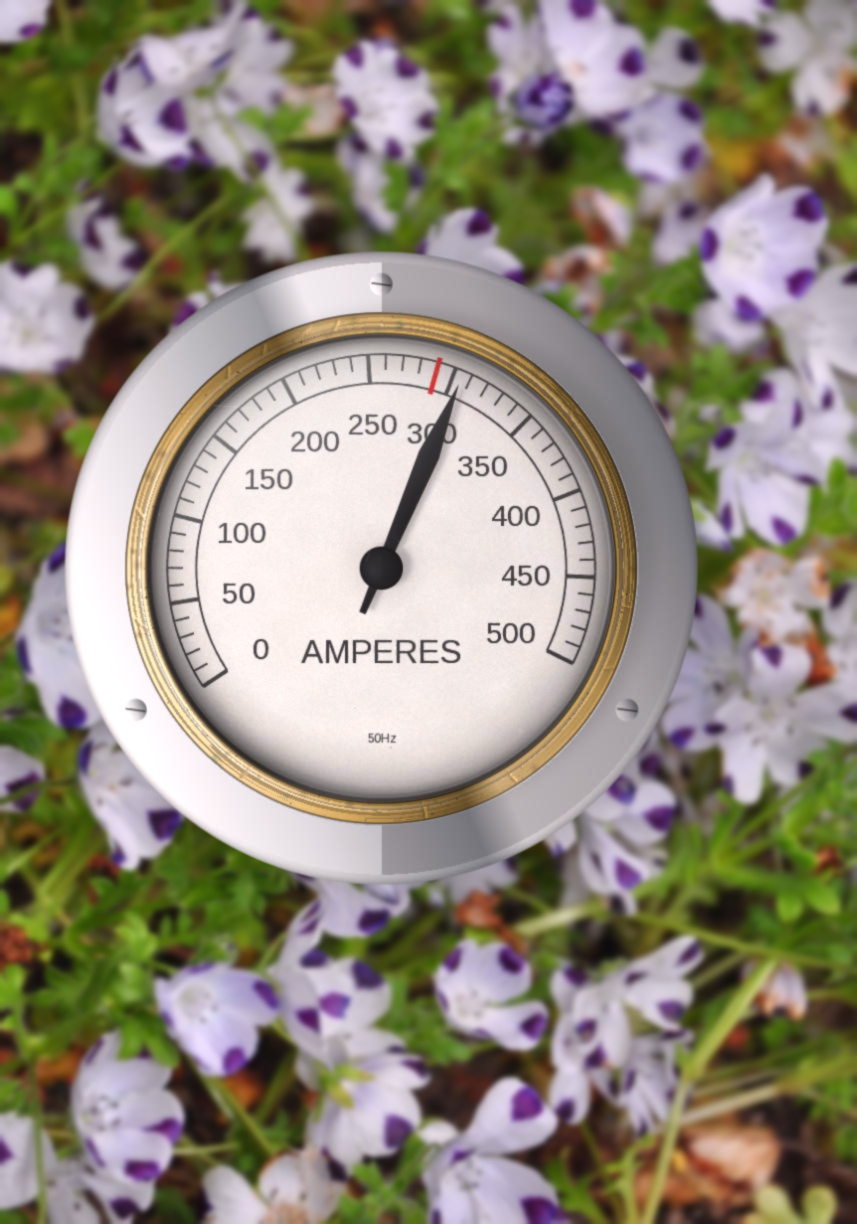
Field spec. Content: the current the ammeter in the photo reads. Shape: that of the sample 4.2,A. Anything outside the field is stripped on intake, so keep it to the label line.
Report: 305,A
